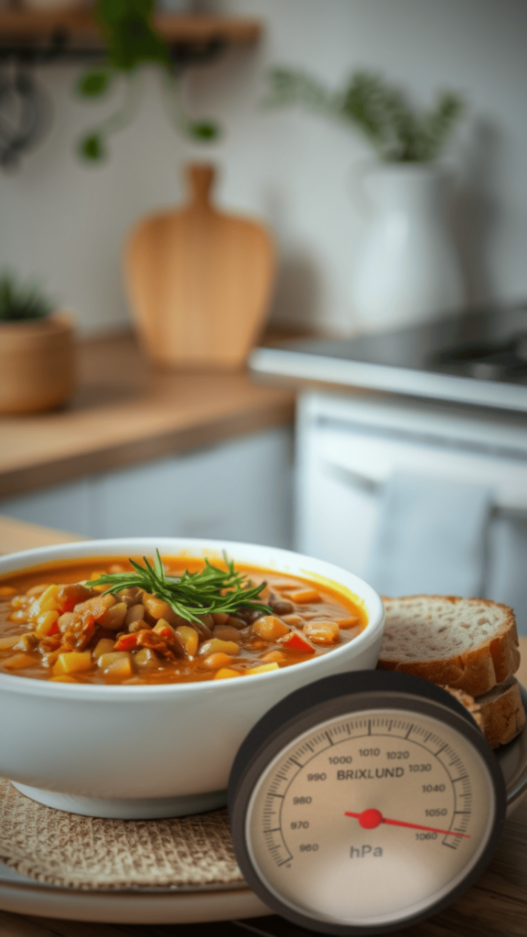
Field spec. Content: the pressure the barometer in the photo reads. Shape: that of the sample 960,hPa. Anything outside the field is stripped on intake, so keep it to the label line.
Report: 1055,hPa
